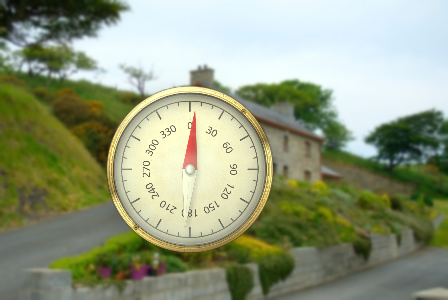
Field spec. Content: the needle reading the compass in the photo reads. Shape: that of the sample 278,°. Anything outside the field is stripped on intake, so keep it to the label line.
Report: 5,°
